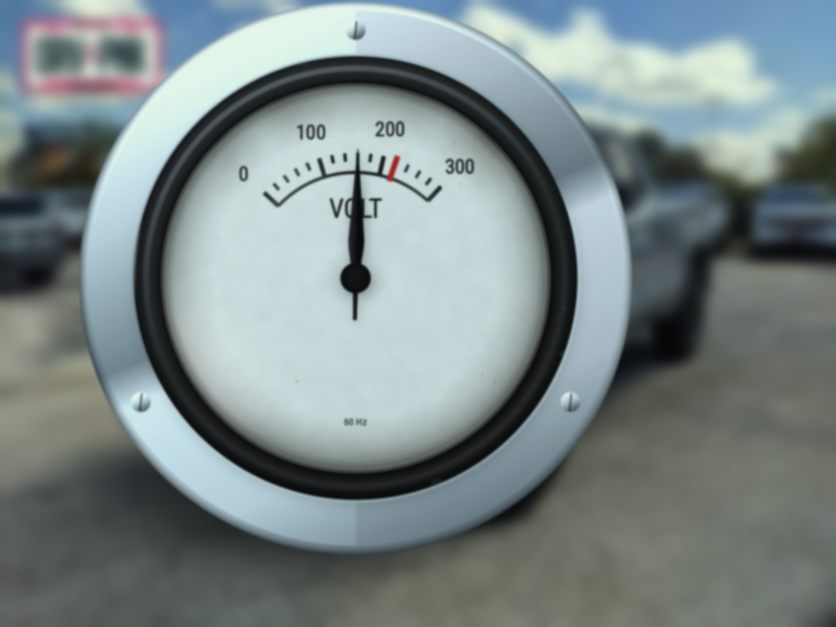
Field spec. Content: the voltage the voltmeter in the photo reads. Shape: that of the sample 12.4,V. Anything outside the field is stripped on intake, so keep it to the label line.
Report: 160,V
